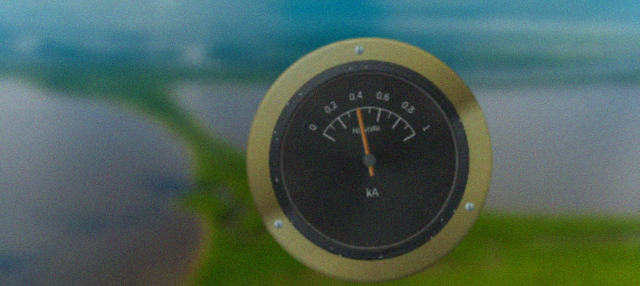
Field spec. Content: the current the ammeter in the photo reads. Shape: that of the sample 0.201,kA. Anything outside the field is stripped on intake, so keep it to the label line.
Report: 0.4,kA
